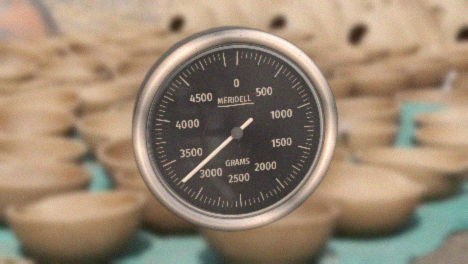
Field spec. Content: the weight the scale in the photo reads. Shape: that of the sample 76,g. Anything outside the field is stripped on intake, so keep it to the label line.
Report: 3250,g
